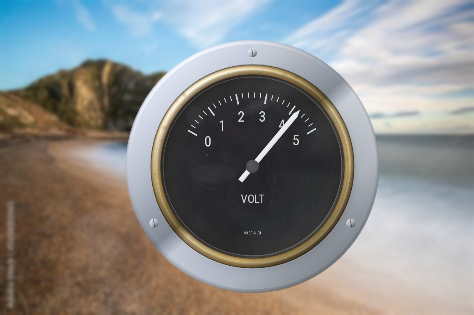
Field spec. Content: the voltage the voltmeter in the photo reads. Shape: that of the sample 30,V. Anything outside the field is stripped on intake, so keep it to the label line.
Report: 4.2,V
